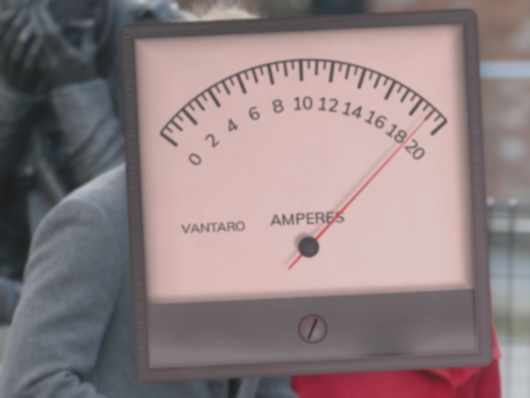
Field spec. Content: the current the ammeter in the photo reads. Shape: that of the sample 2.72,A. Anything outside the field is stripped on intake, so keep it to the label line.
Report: 19,A
